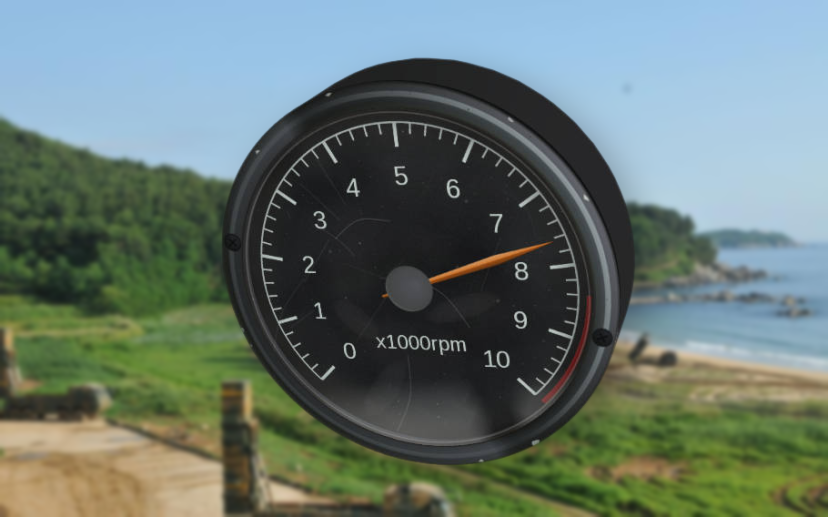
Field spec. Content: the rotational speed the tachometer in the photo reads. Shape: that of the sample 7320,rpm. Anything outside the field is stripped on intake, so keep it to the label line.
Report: 7600,rpm
